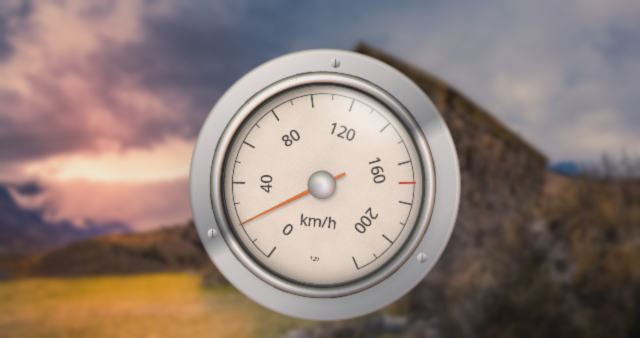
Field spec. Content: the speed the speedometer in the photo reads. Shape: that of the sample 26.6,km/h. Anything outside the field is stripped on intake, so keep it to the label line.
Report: 20,km/h
